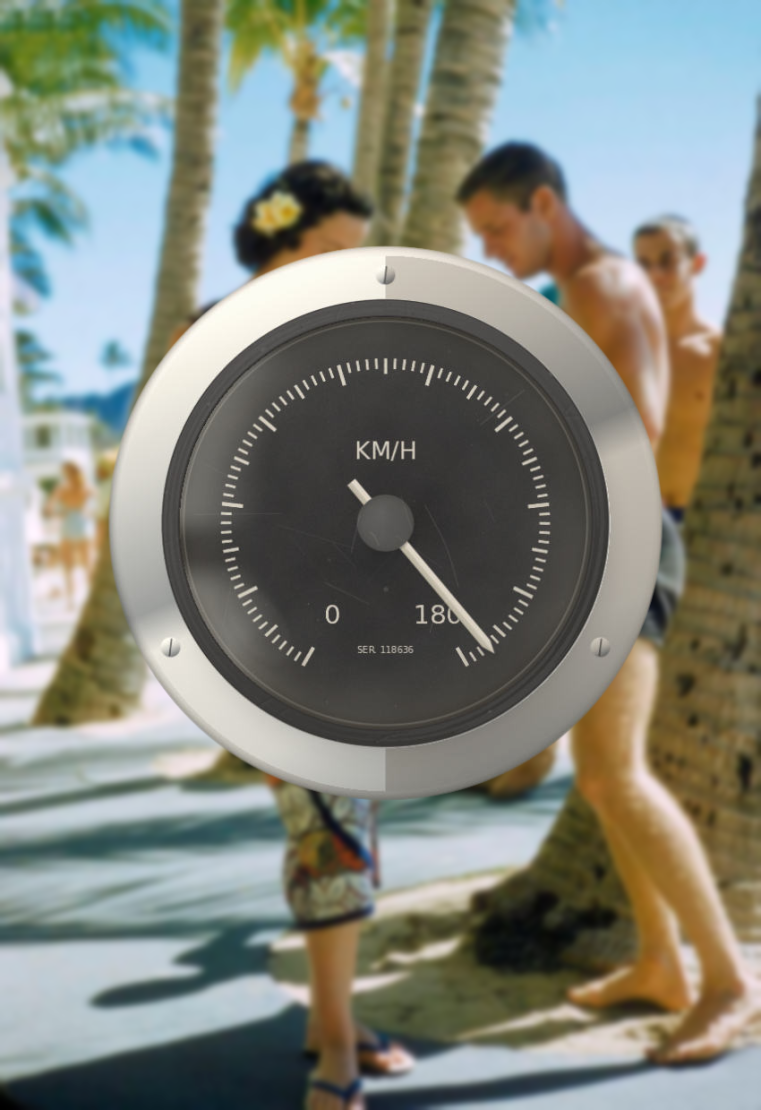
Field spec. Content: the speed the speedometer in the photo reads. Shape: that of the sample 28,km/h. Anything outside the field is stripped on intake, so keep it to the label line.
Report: 174,km/h
